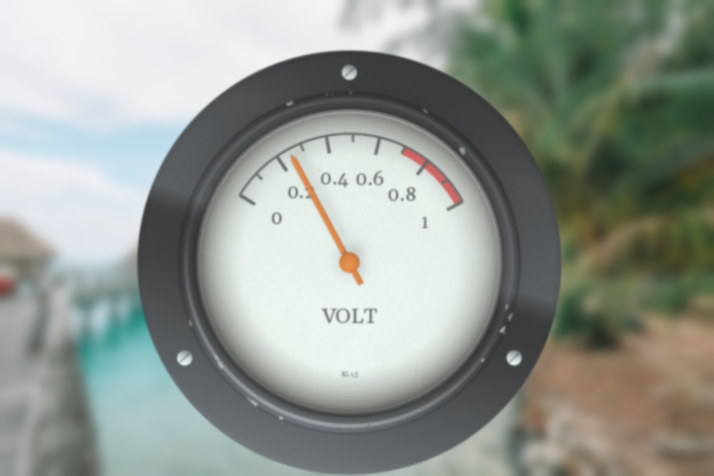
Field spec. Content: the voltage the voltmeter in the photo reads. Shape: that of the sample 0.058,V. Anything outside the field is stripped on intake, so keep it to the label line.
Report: 0.25,V
